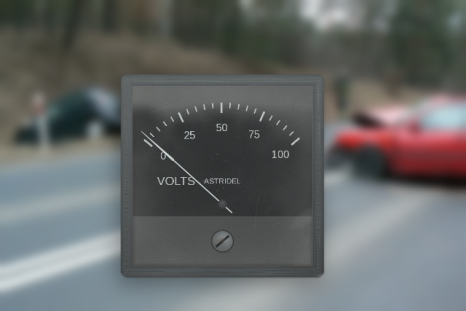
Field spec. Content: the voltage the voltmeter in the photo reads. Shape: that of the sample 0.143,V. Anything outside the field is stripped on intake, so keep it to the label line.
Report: 2.5,V
